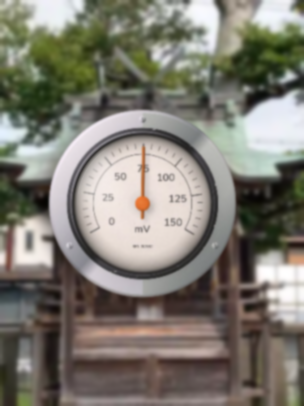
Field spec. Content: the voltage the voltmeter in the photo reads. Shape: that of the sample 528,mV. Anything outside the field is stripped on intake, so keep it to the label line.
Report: 75,mV
